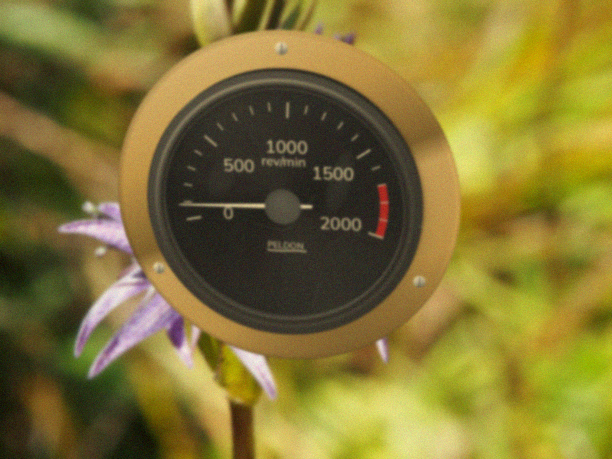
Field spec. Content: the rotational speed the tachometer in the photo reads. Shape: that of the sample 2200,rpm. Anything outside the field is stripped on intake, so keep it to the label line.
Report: 100,rpm
